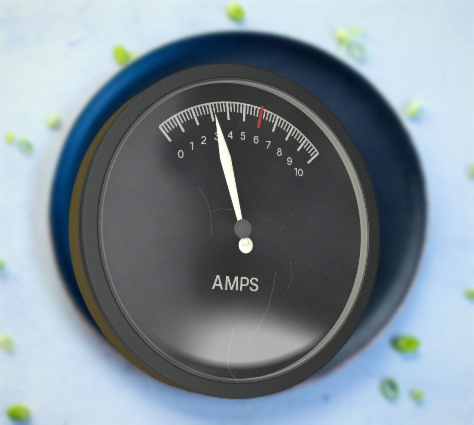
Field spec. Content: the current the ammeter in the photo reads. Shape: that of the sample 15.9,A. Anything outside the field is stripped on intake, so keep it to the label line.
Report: 3,A
